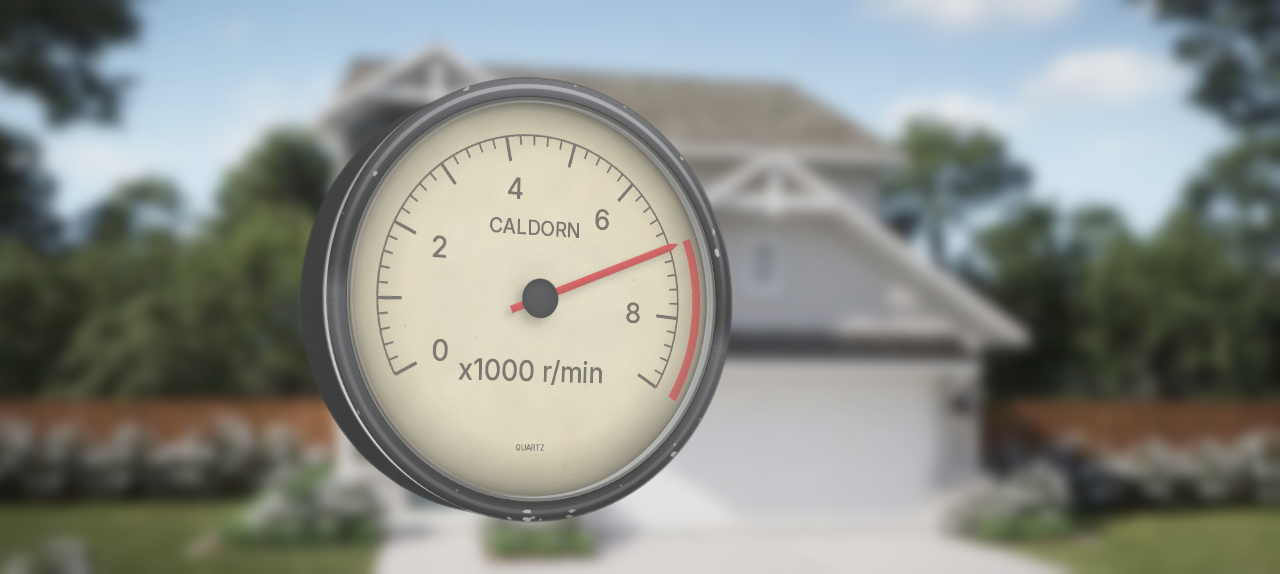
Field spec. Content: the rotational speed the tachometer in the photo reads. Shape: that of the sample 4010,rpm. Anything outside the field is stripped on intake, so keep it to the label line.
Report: 7000,rpm
